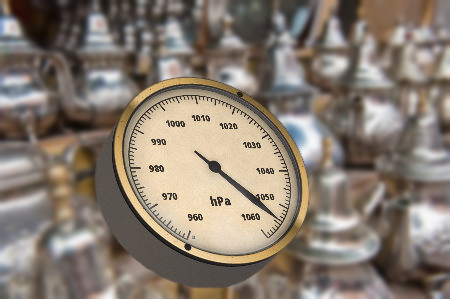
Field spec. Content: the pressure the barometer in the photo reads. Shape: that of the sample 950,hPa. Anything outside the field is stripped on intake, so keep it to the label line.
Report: 1055,hPa
